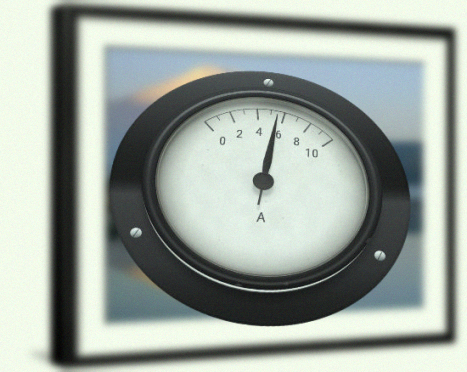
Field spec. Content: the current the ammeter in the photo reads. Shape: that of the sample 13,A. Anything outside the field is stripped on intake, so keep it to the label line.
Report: 5.5,A
